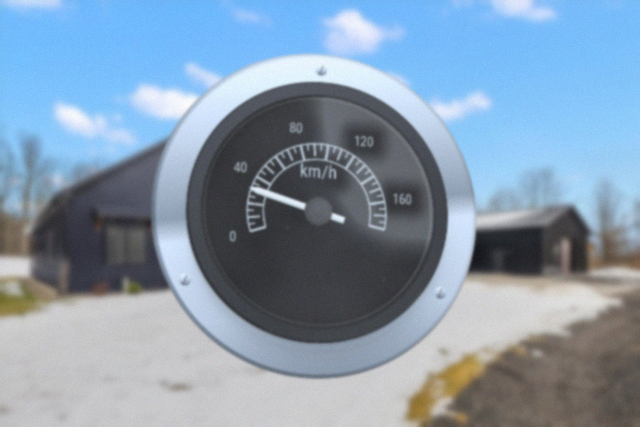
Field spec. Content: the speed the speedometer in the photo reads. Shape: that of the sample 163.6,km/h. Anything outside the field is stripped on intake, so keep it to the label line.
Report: 30,km/h
